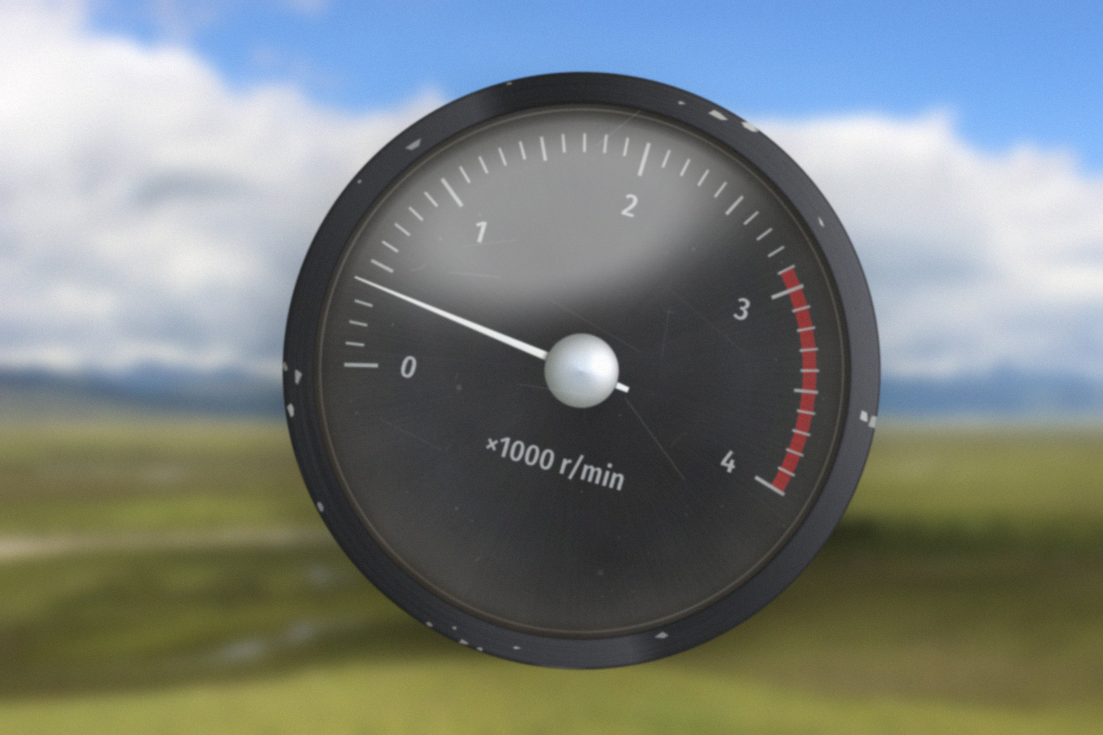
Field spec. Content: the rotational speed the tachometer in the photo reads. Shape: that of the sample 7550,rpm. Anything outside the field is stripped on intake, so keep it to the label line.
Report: 400,rpm
